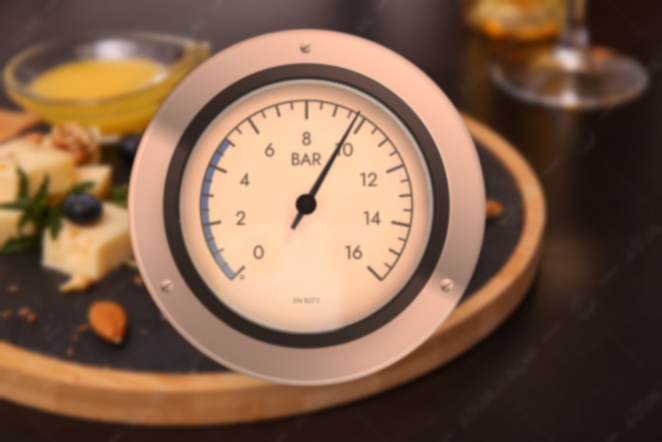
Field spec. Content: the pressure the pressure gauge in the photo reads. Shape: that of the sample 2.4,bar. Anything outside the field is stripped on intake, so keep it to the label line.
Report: 9.75,bar
